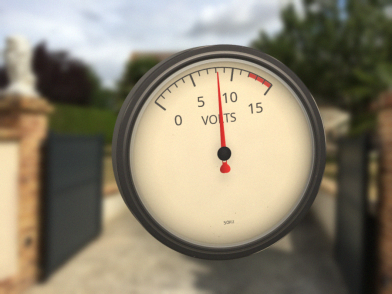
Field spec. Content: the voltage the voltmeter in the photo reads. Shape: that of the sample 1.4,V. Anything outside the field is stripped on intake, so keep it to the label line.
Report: 8,V
